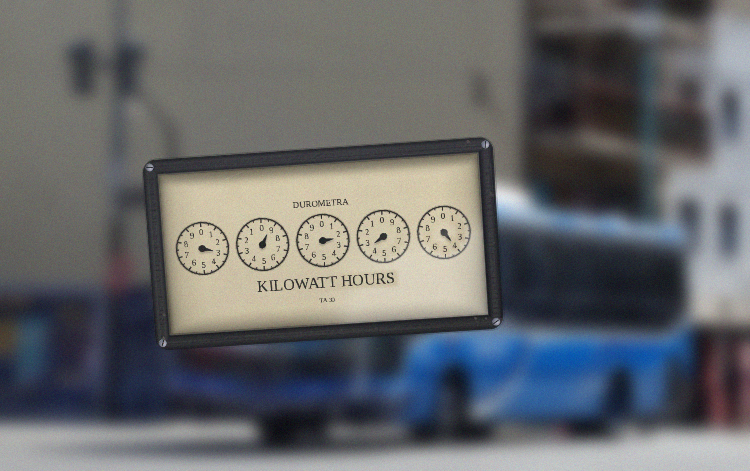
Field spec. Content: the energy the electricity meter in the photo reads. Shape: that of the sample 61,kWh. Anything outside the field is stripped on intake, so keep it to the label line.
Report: 29234,kWh
